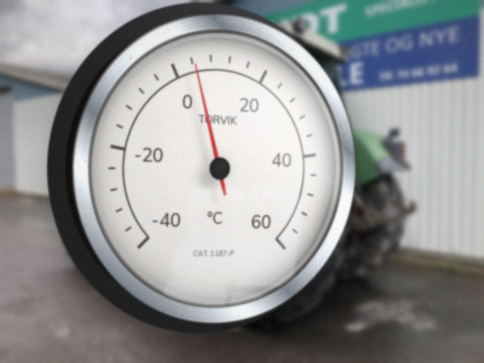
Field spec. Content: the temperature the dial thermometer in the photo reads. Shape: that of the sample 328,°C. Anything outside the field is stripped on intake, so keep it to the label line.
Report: 4,°C
